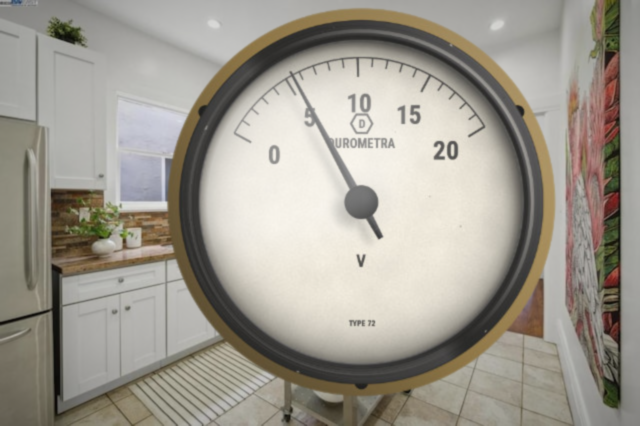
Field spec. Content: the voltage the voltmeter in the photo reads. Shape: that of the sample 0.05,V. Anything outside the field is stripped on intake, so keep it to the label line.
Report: 5.5,V
